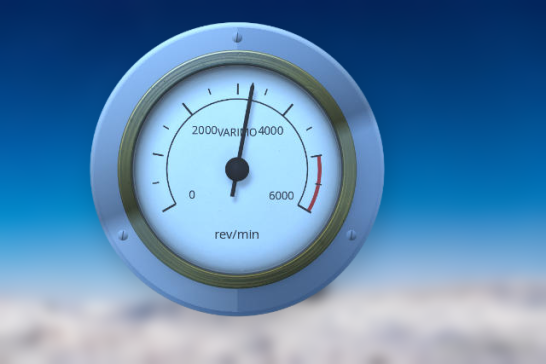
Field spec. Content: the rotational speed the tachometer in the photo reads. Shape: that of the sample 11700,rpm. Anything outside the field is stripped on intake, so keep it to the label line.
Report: 3250,rpm
